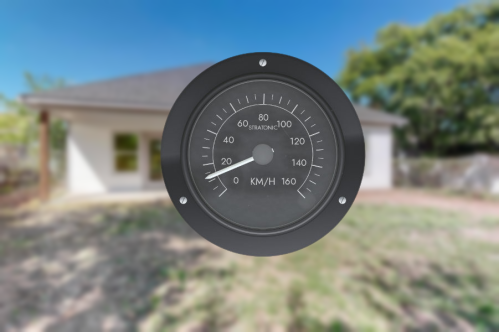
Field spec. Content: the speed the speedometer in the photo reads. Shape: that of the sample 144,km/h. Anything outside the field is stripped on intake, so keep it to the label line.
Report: 12.5,km/h
